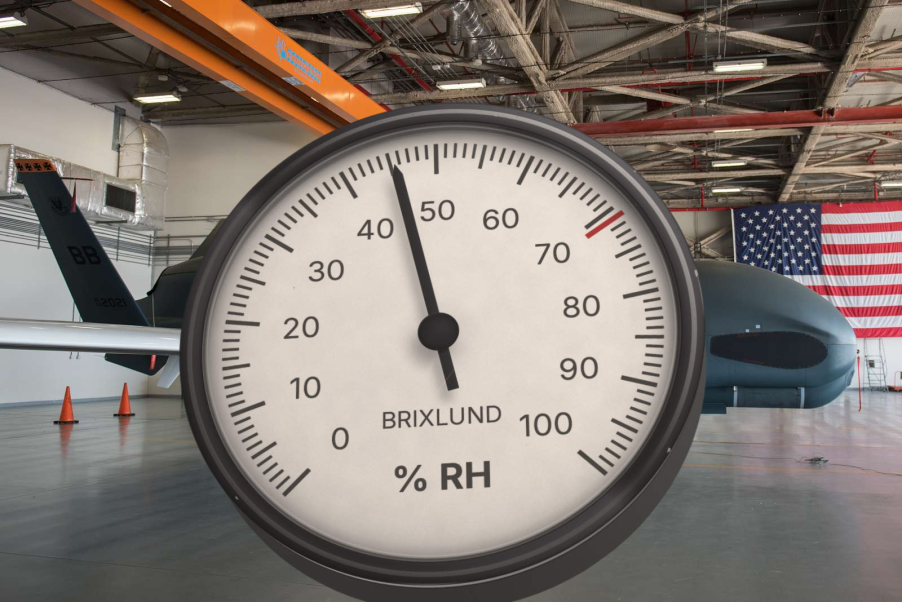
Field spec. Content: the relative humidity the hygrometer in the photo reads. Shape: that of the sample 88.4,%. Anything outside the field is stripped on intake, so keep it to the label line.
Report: 45.5,%
